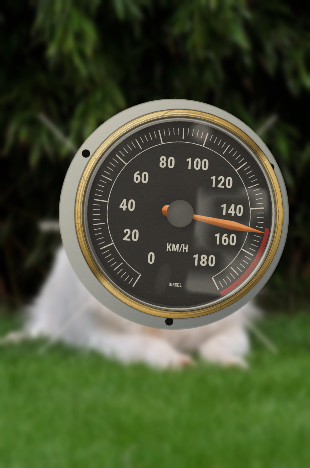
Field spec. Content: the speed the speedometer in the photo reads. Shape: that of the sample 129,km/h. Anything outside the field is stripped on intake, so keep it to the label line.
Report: 150,km/h
